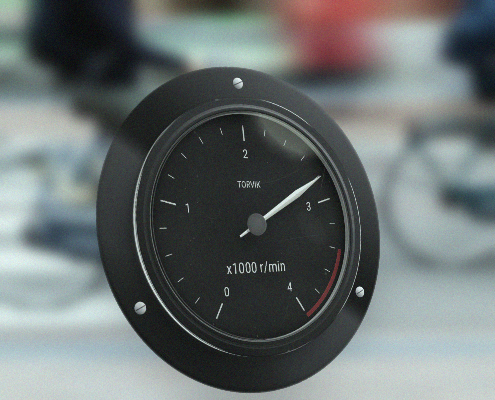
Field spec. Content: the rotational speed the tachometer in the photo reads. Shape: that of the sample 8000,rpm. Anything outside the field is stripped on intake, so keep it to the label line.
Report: 2800,rpm
